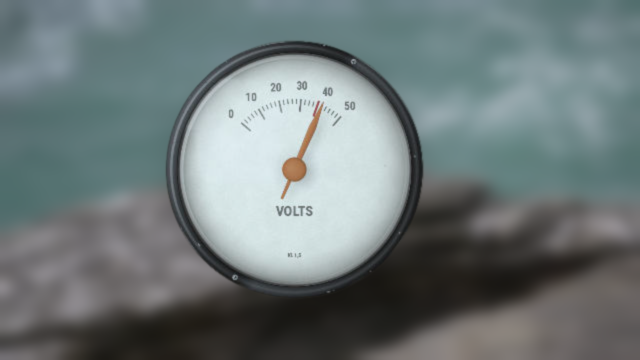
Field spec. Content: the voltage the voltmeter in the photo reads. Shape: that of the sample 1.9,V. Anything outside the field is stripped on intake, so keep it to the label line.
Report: 40,V
